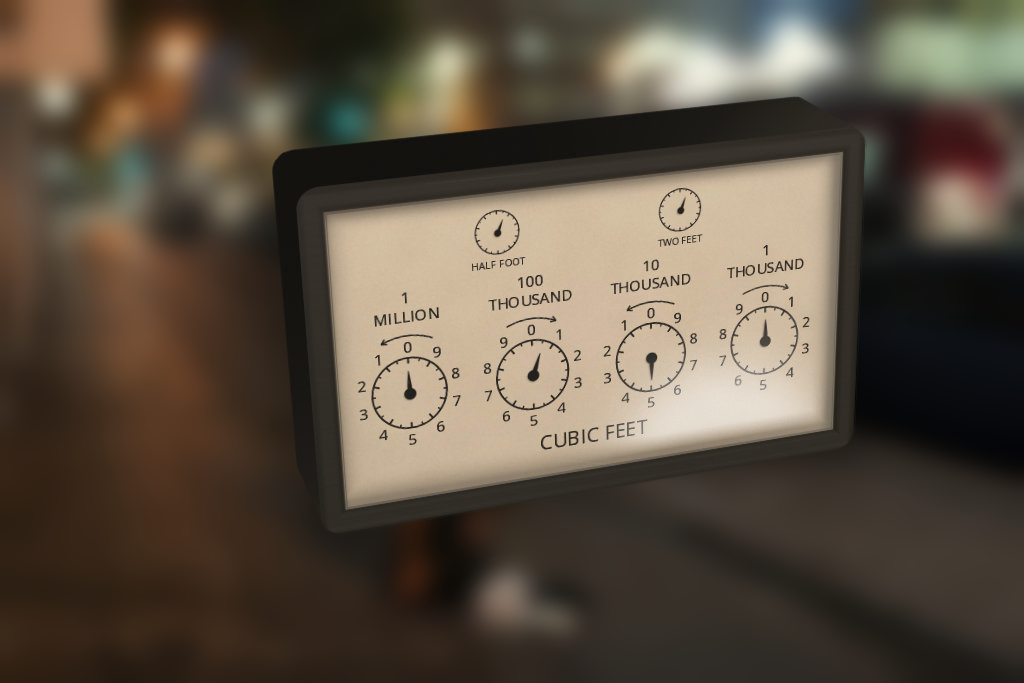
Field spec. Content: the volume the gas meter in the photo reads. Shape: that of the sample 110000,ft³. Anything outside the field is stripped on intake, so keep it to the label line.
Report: 5000,ft³
